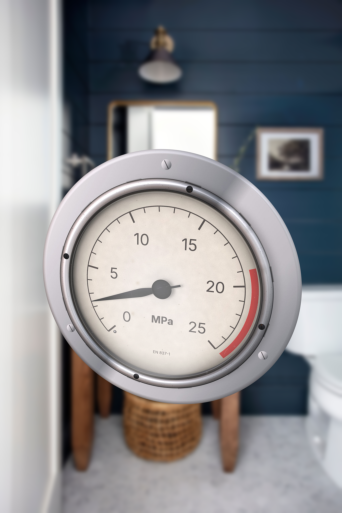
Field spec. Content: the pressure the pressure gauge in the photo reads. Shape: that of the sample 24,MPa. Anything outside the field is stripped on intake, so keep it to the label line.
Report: 2.5,MPa
